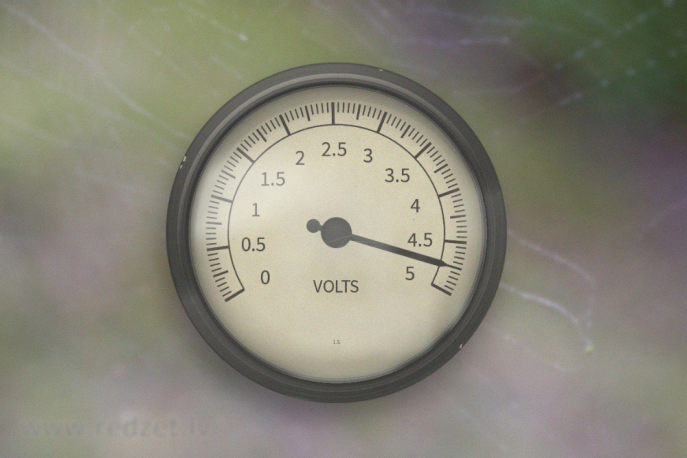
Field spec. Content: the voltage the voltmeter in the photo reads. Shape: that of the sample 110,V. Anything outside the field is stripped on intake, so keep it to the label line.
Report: 4.75,V
